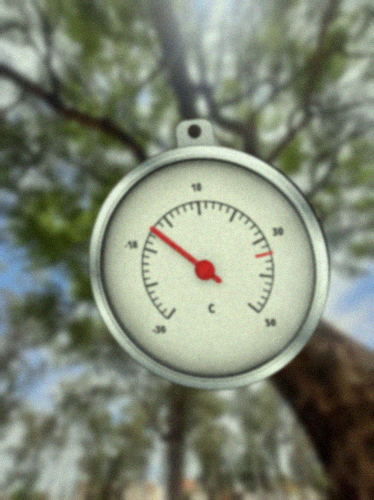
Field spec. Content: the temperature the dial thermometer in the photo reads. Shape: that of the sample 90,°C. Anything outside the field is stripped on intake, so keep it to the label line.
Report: -4,°C
